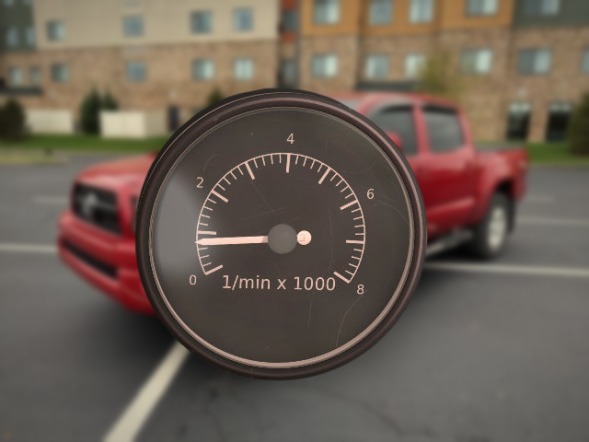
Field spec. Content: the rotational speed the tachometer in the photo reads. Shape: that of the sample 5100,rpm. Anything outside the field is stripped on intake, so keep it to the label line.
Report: 800,rpm
